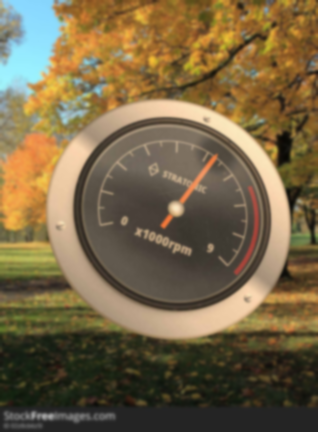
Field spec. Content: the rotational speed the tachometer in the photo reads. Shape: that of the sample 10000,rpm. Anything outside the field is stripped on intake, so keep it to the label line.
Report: 5250,rpm
